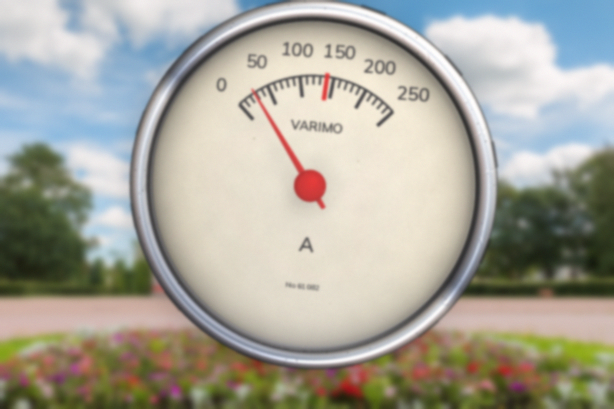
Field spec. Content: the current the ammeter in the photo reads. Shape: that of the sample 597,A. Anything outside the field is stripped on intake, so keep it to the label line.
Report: 30,A
